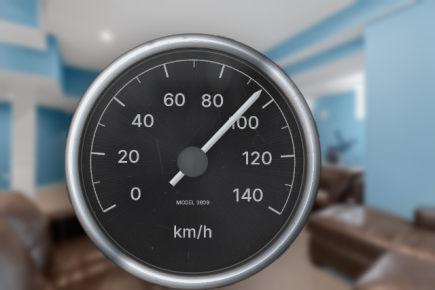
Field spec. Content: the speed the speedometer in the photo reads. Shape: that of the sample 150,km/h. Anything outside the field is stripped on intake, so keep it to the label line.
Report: 95,km/h
